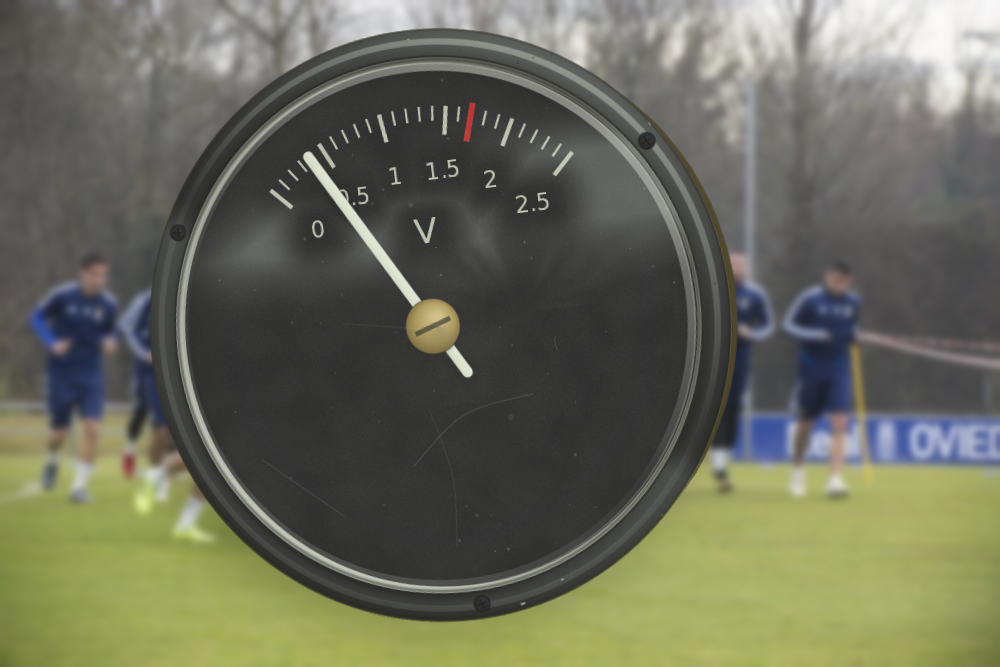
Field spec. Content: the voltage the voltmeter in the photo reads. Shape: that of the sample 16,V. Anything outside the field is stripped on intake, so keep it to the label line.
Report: 0.4,V
